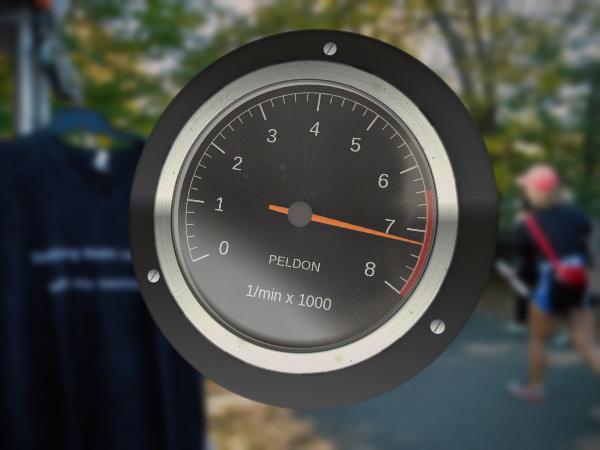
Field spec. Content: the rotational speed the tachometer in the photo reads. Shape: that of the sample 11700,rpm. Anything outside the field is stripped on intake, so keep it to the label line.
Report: 7200,rpm
